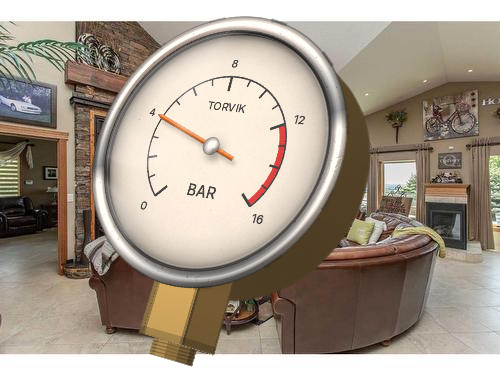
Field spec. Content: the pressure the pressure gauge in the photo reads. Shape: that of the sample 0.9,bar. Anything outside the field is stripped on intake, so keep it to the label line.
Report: 4,bar
